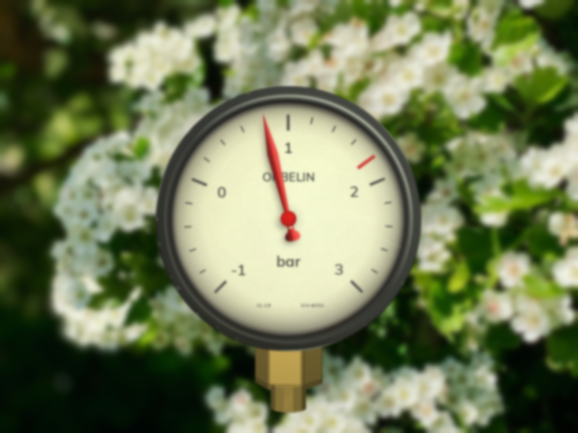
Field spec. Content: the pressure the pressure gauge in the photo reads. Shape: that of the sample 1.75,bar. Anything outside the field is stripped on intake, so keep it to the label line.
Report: 0.8,bar
